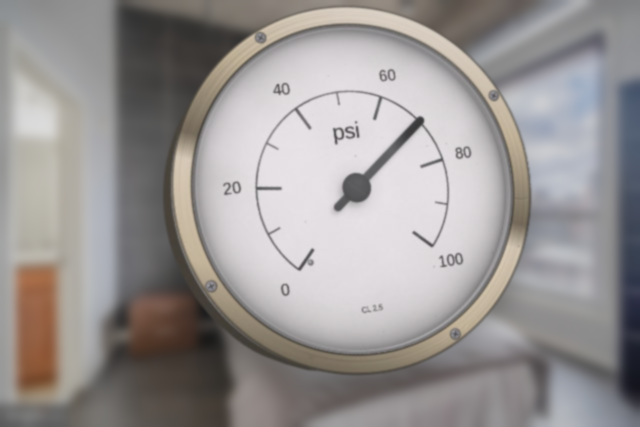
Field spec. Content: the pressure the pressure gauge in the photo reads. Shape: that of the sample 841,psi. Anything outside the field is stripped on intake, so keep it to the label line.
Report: 70,psi
